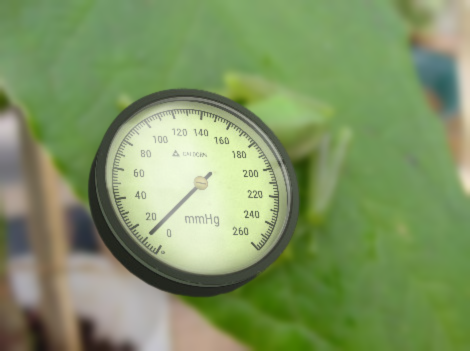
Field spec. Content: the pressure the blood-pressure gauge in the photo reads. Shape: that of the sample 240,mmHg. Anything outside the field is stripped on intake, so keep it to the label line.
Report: 10,mmHg
